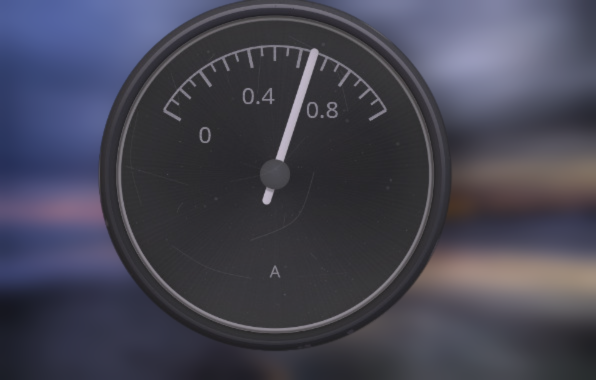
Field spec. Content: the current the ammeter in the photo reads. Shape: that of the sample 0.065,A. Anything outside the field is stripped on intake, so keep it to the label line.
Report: 0.65,A
